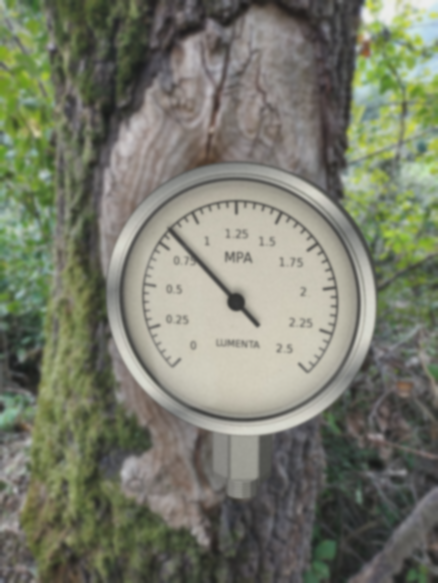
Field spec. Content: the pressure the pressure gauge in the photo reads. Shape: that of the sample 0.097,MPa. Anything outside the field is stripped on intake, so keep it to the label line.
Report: 0.85,MPa
